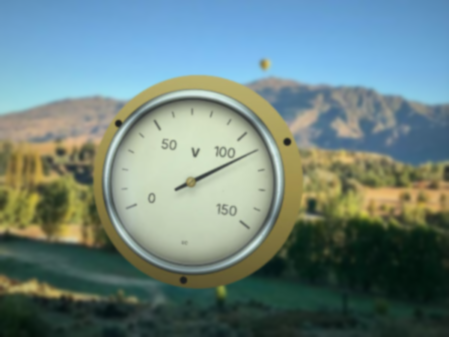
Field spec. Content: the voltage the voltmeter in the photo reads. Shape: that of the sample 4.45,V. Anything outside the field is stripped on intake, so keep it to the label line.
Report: 110,V
